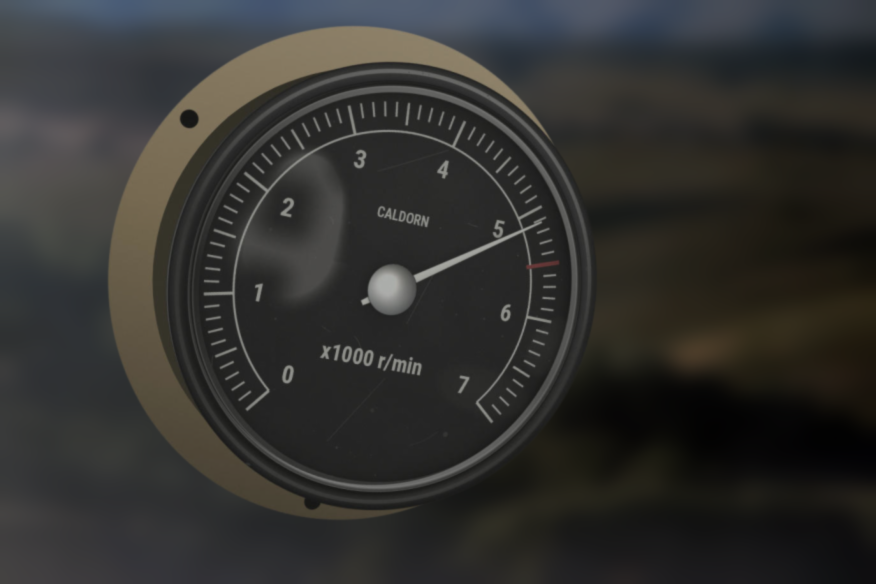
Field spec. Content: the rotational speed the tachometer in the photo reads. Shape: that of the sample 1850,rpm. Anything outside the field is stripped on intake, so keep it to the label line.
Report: 5100,rpm
